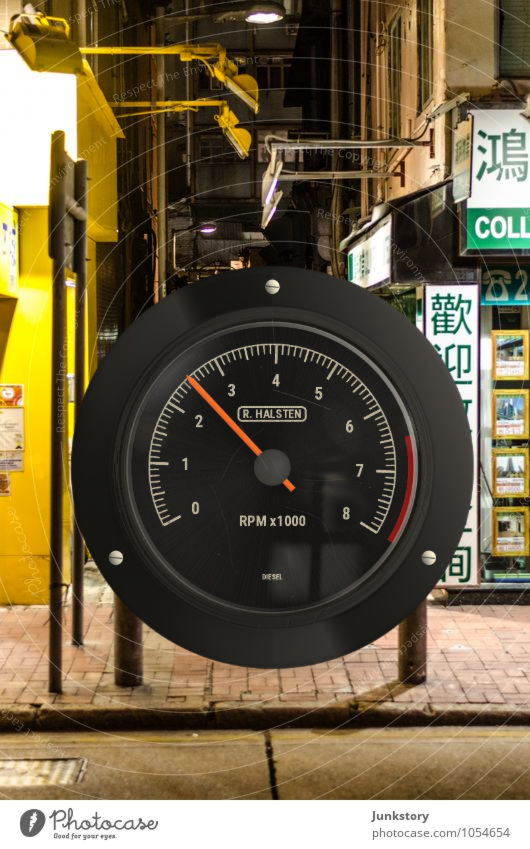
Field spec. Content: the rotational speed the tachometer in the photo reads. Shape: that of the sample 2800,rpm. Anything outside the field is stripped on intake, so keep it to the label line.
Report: 2500,rpm
